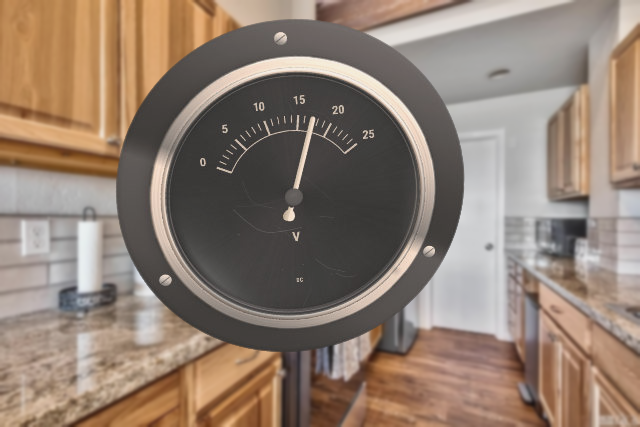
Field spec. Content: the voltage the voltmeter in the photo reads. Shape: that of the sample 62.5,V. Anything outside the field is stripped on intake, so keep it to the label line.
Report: 17,V
